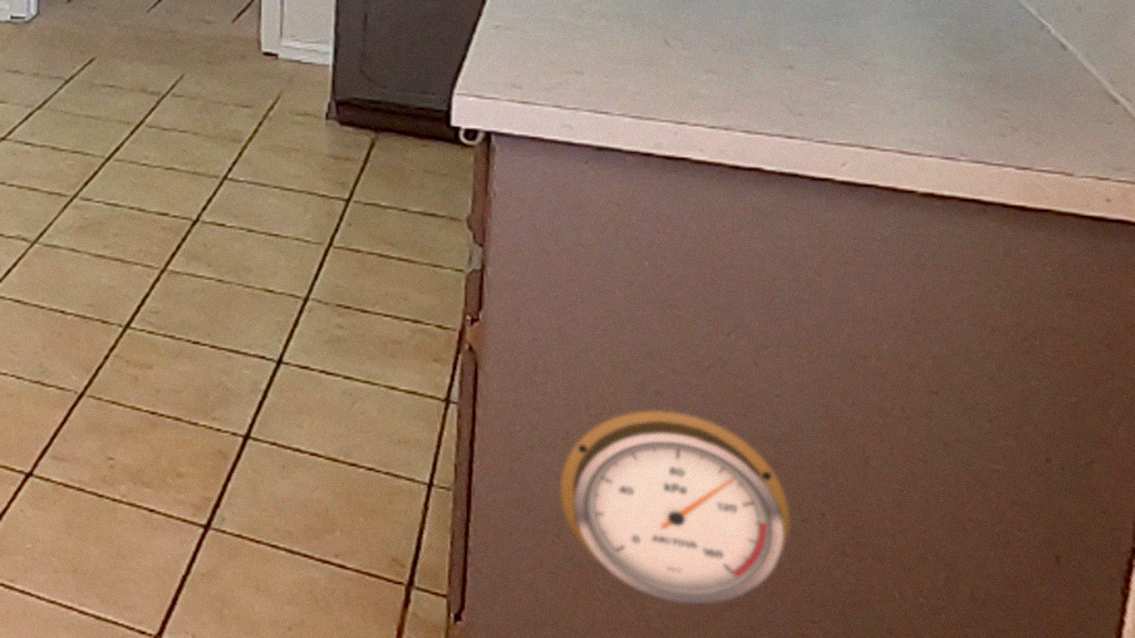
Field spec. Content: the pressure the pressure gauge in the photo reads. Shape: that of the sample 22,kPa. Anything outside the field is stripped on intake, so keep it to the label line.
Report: 105,kPa
